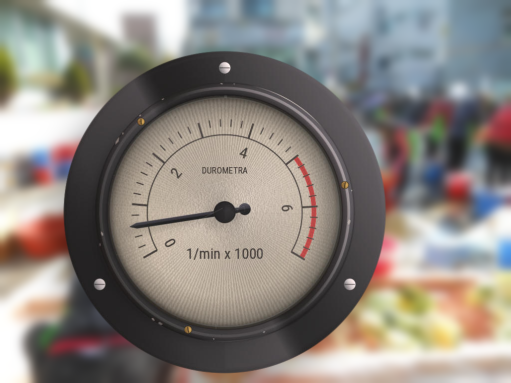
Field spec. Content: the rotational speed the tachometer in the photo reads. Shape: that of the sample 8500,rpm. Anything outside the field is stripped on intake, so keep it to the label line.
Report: 600,rpm
